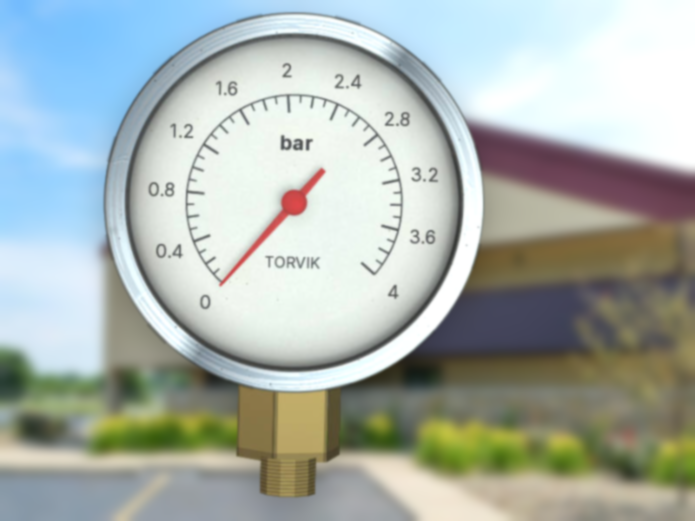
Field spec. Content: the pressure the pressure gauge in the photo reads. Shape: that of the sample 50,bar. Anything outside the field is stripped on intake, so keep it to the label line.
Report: 0,bar
